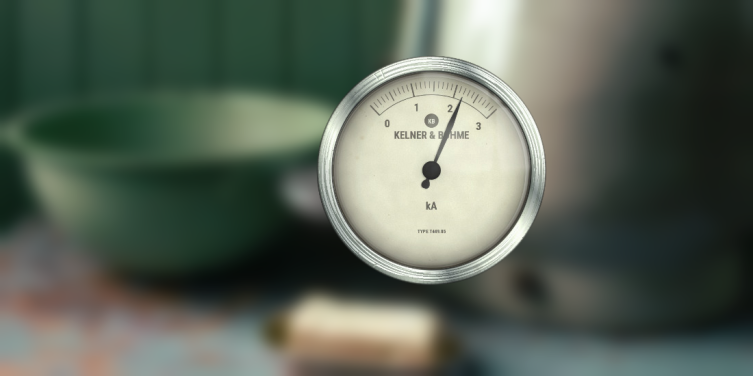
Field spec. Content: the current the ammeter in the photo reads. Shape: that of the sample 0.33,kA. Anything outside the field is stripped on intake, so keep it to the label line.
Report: 2.2,kA
